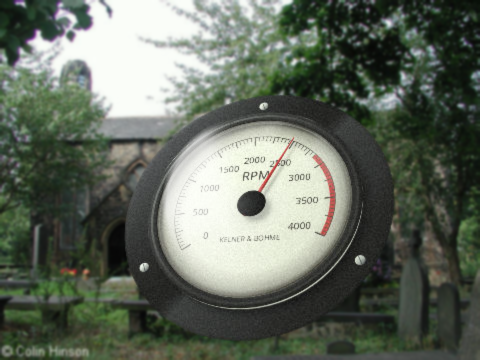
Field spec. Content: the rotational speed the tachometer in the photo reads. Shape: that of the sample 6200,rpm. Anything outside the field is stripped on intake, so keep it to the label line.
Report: 2500,rpm
